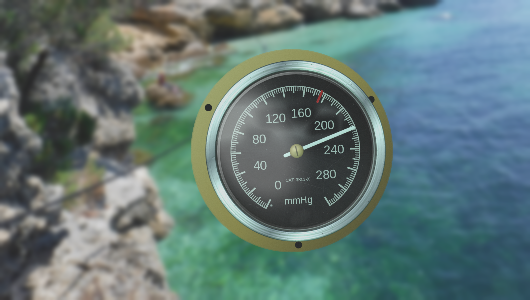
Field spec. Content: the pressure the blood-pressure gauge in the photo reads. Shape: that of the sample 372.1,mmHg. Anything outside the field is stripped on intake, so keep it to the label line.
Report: 220,mmHg
